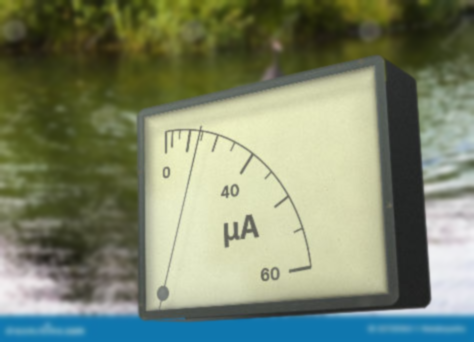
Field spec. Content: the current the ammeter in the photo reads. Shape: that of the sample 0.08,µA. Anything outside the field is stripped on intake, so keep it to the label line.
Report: 25,µA
